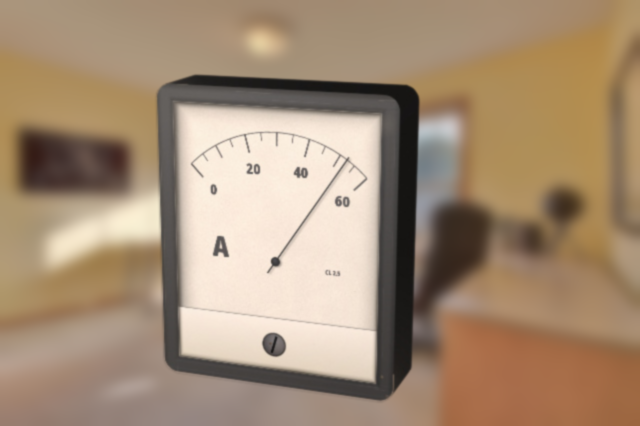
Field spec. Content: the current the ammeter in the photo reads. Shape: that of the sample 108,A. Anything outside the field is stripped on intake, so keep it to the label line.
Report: 52.5,A
